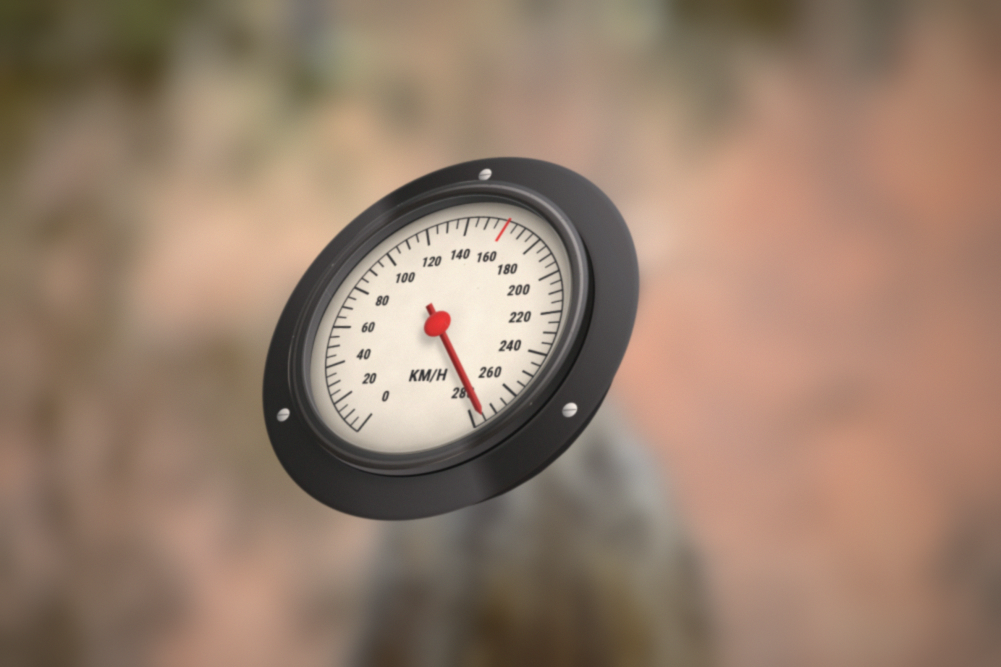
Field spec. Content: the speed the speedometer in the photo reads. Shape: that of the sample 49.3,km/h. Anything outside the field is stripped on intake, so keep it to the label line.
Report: 275,km/h
